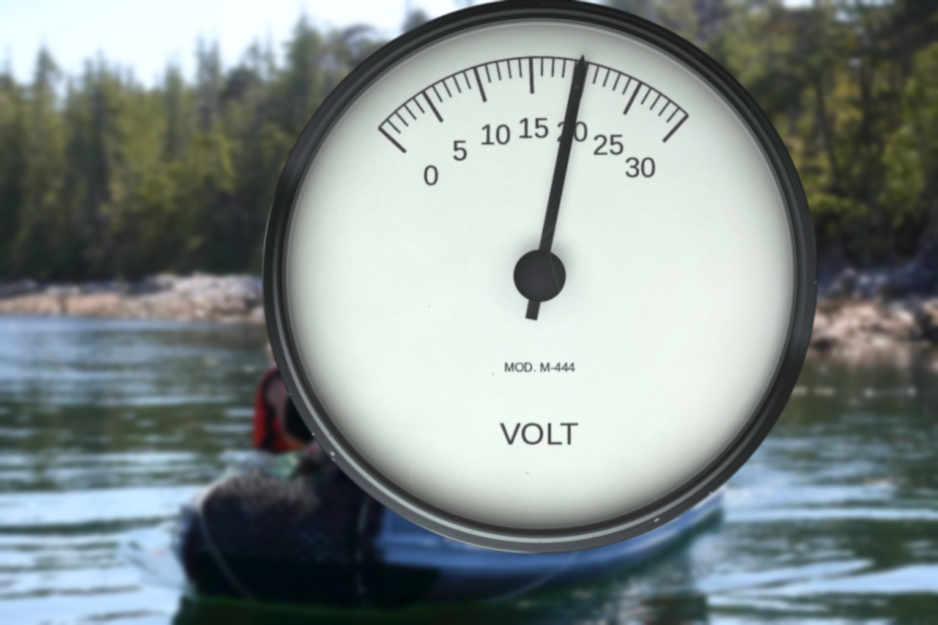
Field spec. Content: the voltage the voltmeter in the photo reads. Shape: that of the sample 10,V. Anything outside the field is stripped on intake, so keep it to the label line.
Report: 19.5,V
